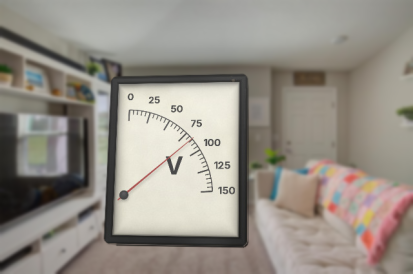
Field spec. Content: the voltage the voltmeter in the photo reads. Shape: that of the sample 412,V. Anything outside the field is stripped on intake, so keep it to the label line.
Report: 85,V
